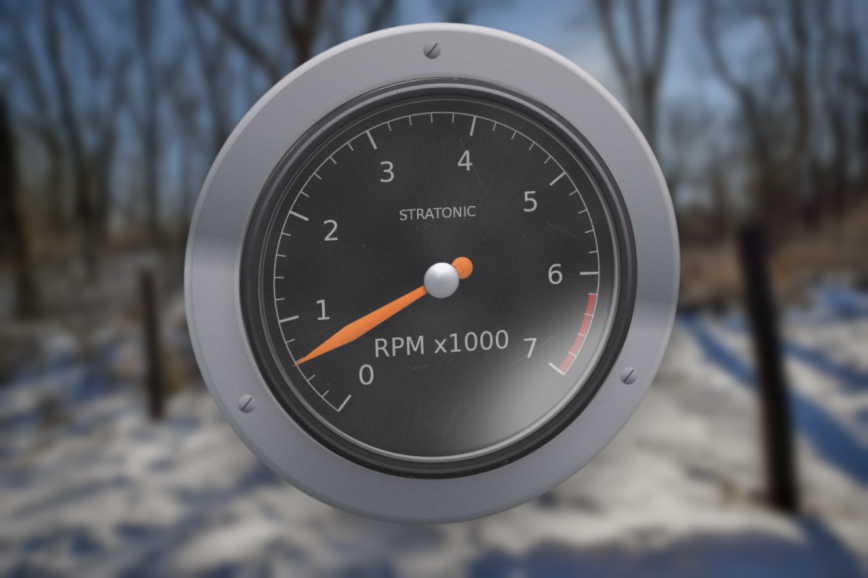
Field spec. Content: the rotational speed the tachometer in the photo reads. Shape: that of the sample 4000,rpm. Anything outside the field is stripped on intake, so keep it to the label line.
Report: 600,rpm
